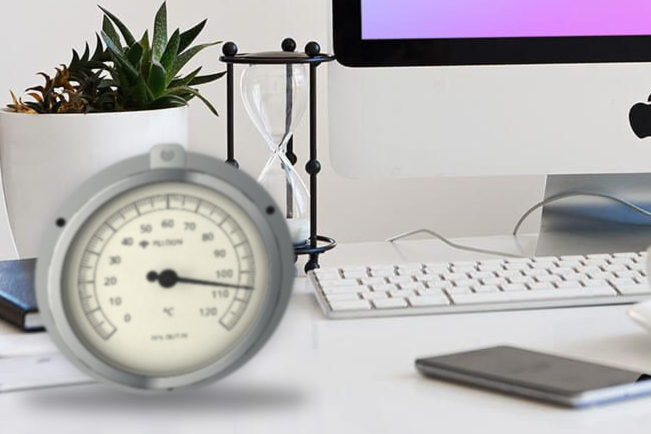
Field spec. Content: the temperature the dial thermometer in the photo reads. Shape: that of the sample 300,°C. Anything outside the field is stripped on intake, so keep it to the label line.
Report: 105,°C
